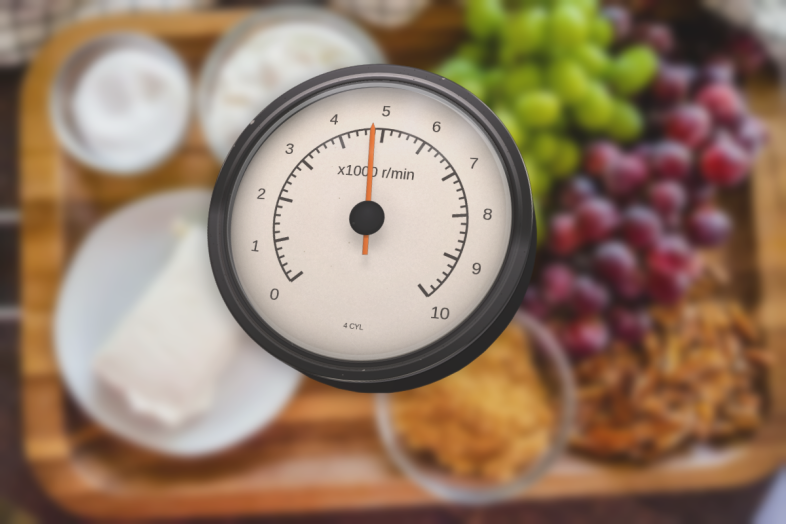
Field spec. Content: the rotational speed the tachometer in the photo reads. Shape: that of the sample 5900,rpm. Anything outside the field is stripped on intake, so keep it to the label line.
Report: 4800,rpm
